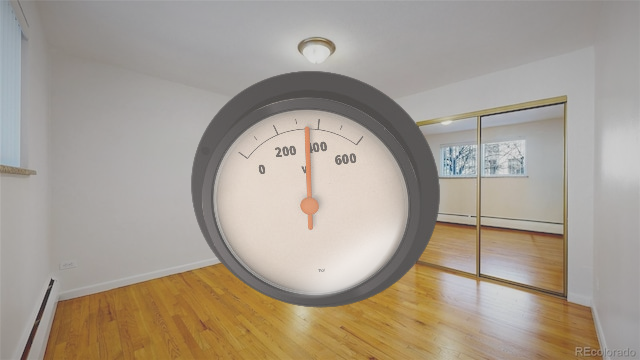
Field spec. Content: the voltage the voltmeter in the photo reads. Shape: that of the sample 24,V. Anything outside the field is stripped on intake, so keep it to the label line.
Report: 350,V
